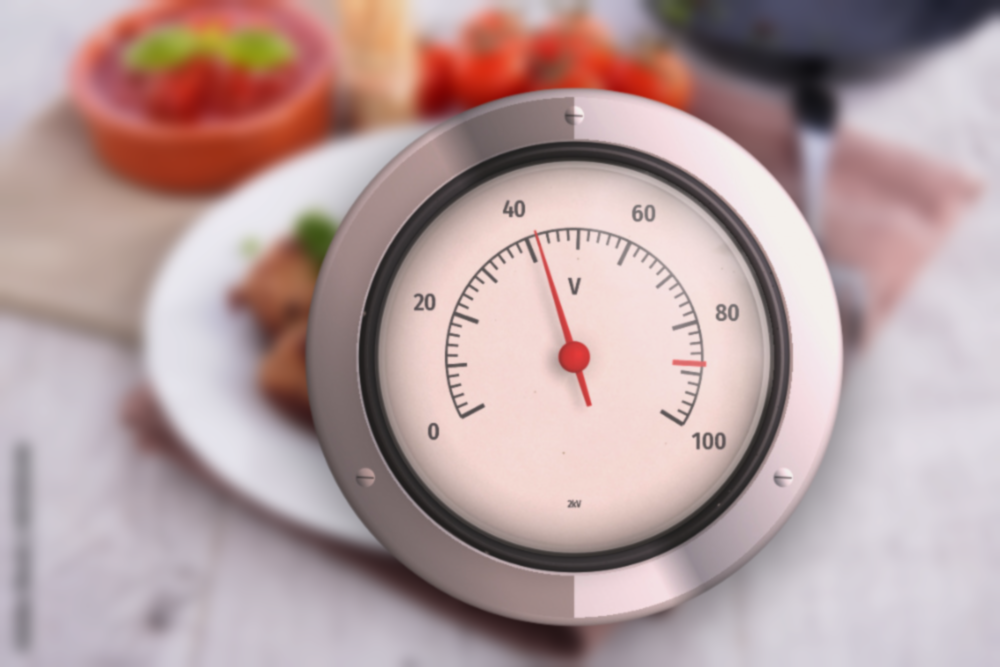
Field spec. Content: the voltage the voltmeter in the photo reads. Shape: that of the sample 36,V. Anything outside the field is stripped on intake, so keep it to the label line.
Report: 42,V
